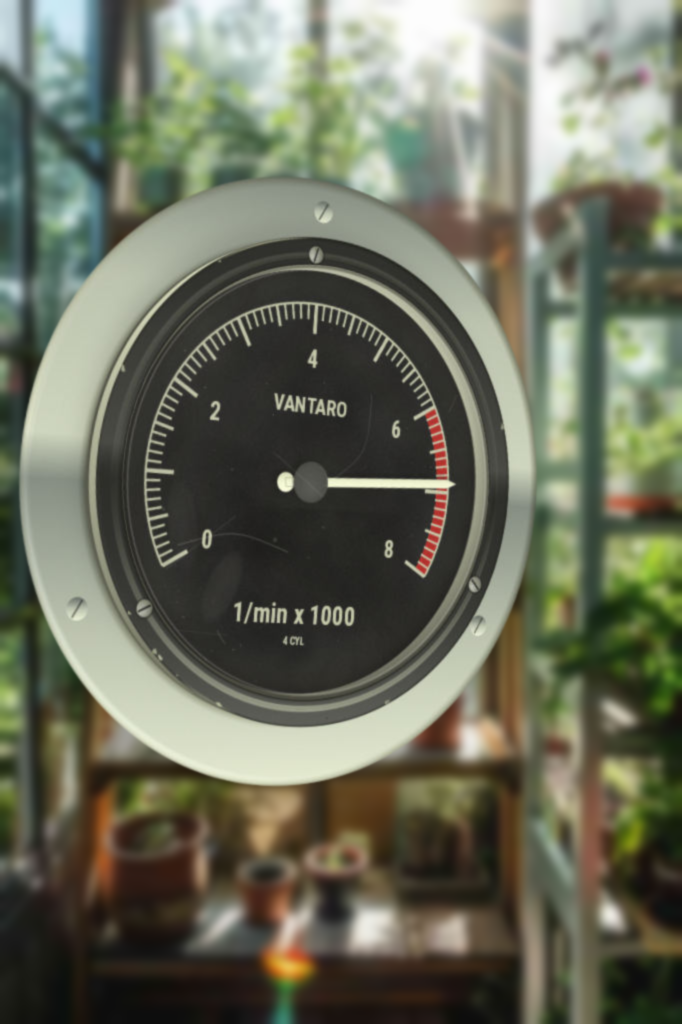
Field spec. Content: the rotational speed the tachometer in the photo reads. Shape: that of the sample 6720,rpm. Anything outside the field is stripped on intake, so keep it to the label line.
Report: 6900,rpm
